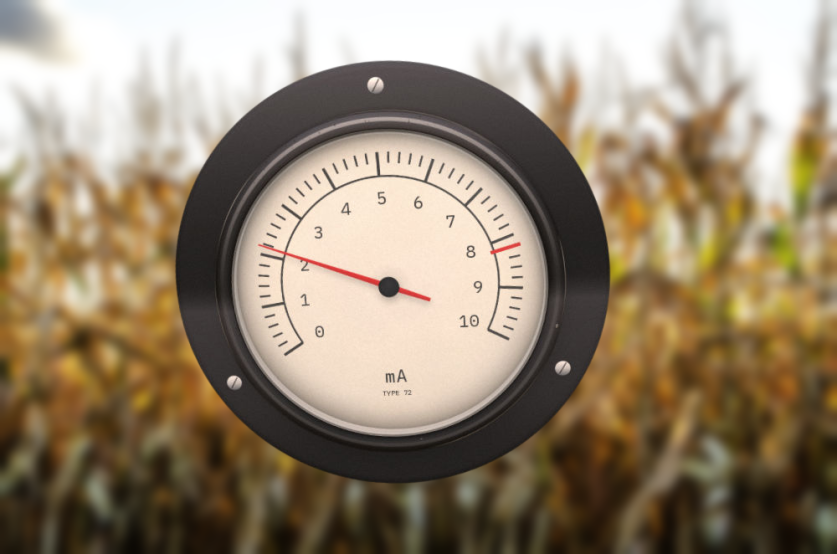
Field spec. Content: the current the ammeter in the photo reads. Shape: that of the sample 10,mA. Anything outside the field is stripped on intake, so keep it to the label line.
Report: 2.2,mA
